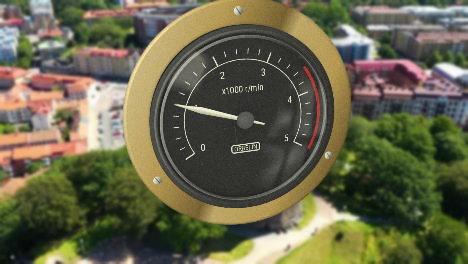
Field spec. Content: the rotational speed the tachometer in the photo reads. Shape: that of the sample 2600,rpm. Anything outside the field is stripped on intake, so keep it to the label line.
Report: 1000,rpm
